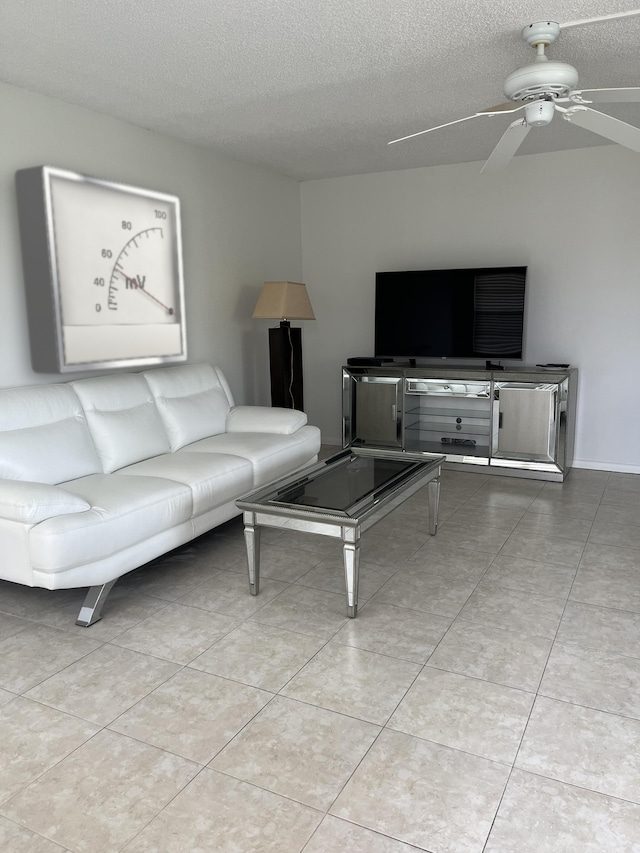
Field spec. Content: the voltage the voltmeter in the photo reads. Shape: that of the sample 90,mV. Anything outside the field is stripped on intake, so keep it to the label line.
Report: 55,mV
